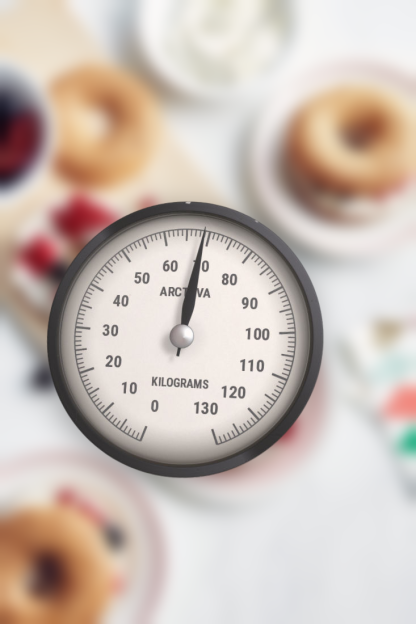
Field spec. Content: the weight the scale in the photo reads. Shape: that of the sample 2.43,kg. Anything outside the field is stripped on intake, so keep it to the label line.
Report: 69,kg
